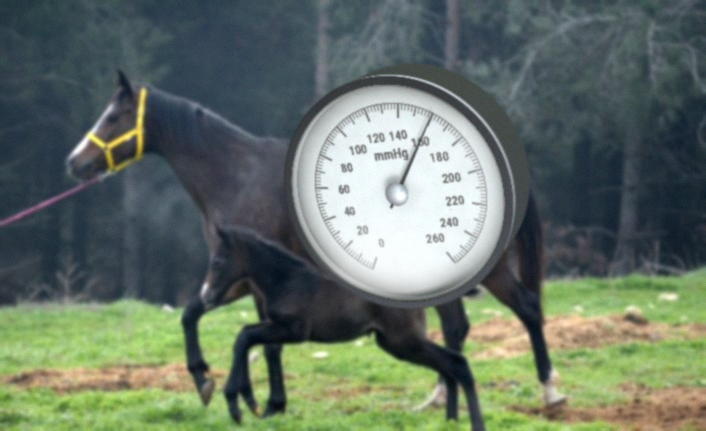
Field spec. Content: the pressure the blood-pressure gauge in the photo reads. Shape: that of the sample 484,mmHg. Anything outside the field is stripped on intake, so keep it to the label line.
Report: 160,mmHg
